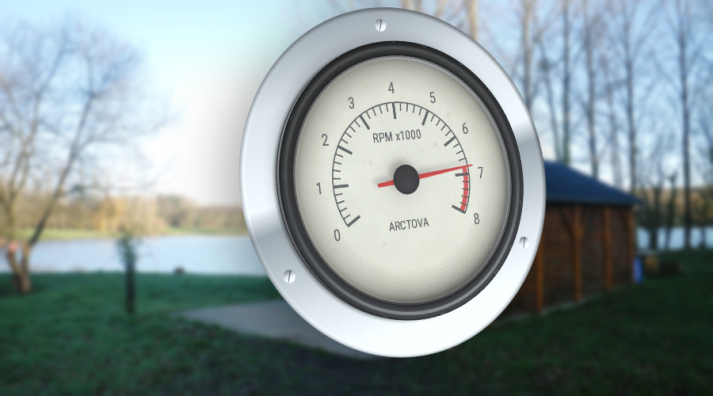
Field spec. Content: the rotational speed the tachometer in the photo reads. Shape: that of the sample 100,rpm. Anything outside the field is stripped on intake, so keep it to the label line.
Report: 6800,rpm
